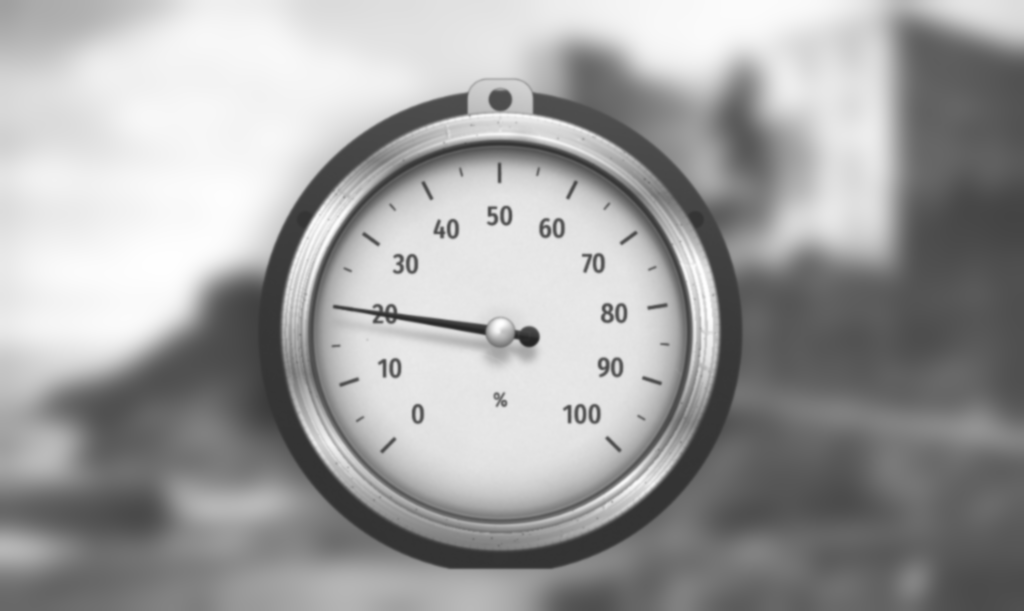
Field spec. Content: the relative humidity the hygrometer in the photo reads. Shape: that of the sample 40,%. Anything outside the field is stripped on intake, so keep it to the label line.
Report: 20,%
